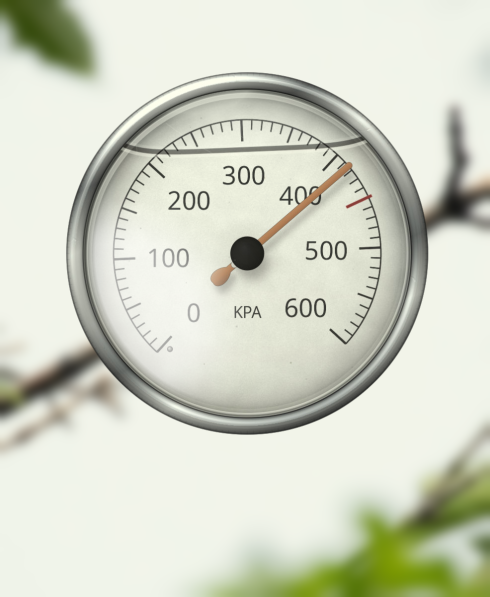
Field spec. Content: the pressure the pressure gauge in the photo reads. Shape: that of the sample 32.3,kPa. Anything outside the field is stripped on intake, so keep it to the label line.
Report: 415,kPa
